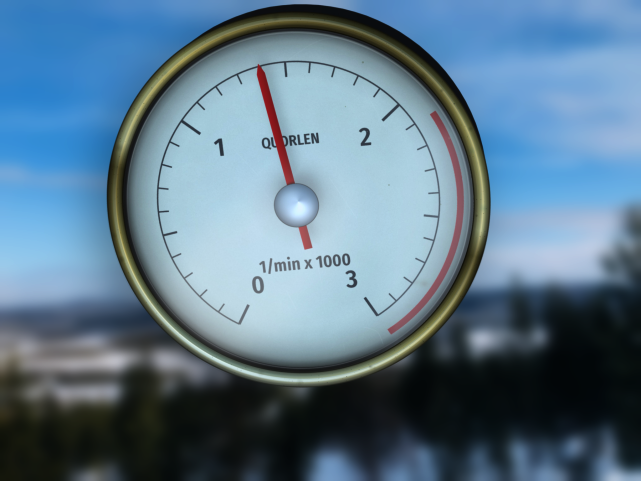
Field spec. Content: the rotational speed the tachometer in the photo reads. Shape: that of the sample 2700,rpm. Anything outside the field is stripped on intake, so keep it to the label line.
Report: 1400,rpm
